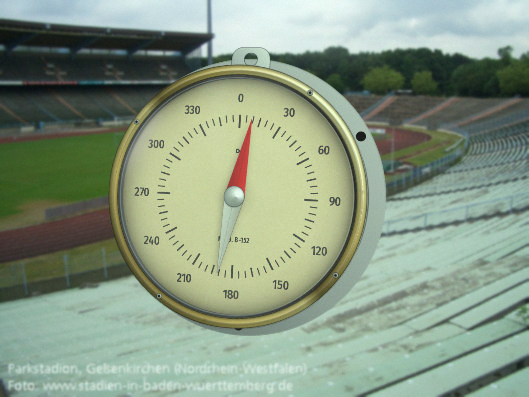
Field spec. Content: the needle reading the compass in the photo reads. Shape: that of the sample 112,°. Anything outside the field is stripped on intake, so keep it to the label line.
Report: 10,°
